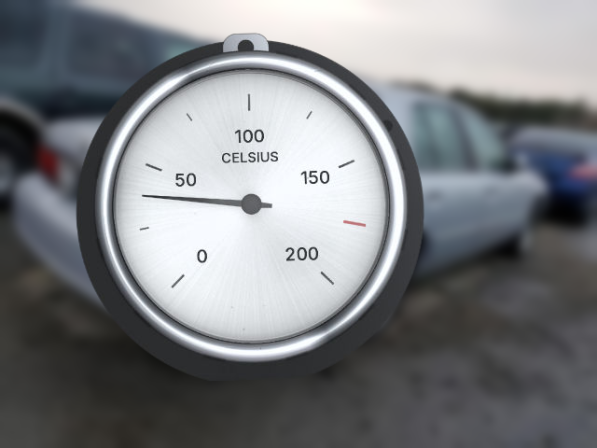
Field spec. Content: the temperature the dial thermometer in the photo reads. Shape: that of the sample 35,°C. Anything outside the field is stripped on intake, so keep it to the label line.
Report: 37.5,°C
